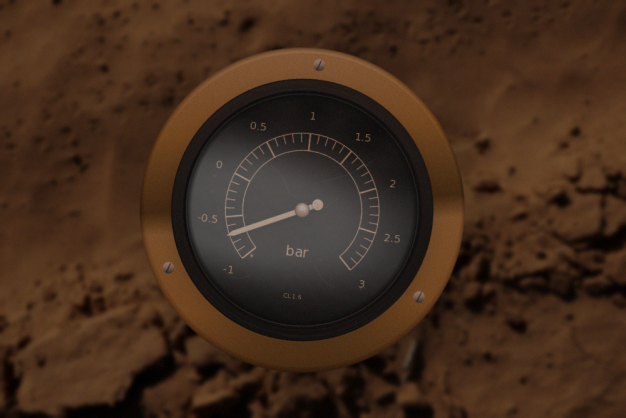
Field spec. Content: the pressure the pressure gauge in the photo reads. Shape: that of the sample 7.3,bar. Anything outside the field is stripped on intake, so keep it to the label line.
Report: -0.7,bar
